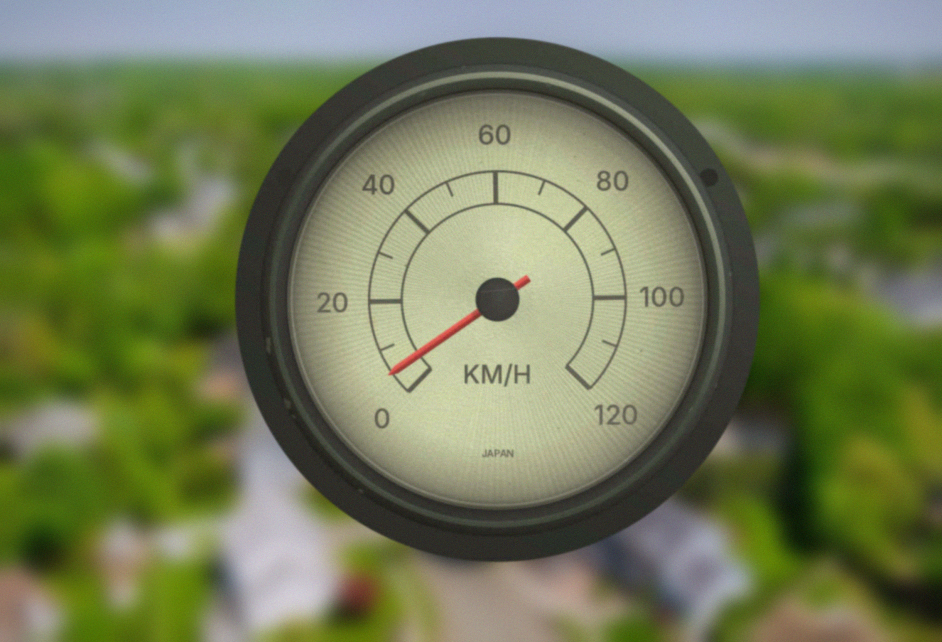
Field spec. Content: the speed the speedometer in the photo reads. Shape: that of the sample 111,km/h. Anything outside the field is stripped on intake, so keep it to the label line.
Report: 5,km/h
